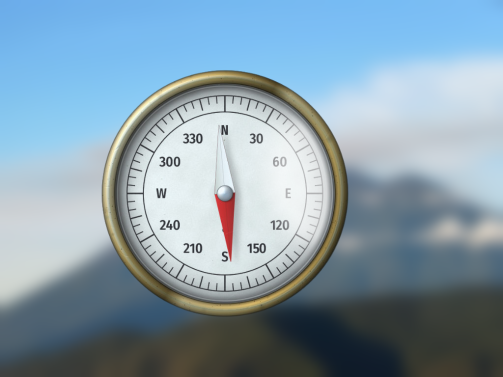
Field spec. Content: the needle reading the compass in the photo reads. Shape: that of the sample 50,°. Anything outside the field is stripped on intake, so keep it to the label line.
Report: 175,°
